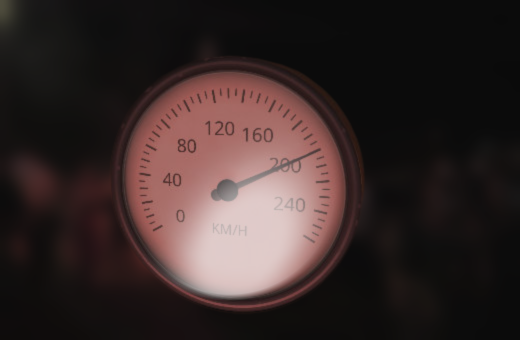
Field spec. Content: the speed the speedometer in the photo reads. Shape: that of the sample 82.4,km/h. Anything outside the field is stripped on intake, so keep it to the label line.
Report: 200,km/h
